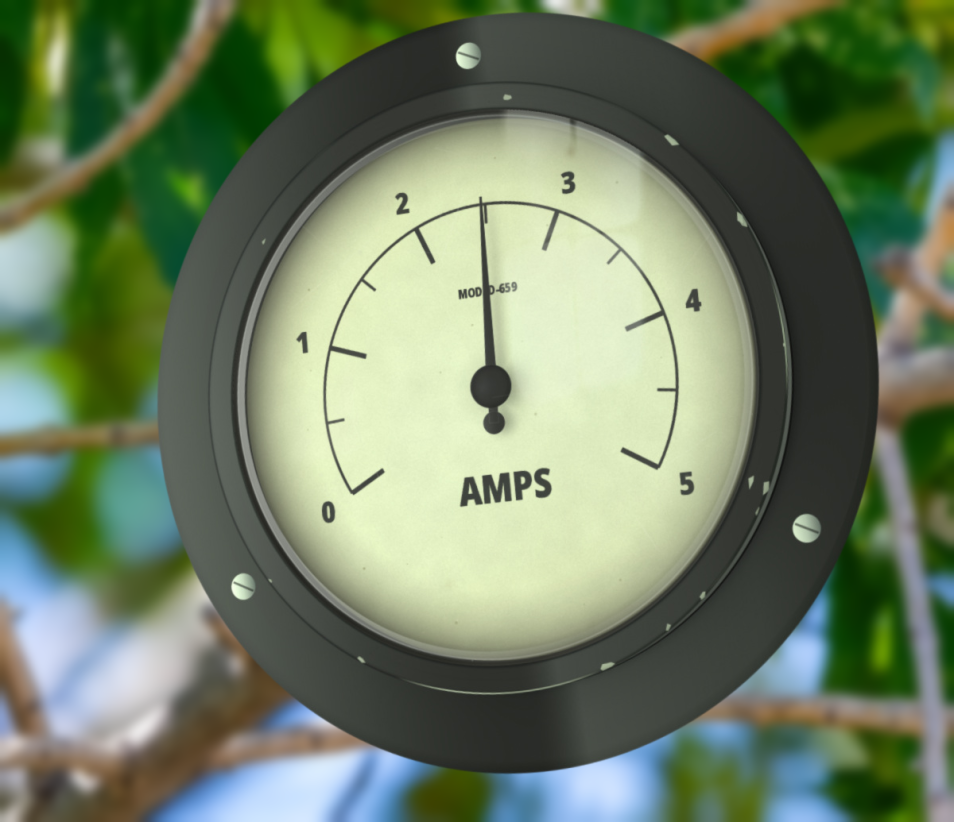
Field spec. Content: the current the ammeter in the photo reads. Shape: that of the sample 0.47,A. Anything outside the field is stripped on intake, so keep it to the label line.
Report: 2.5,A
